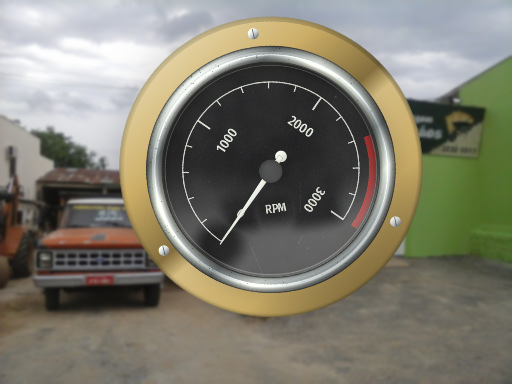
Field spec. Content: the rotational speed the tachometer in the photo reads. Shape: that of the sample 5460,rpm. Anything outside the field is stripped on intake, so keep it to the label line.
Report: 0,rpm
